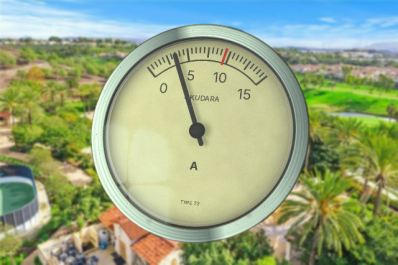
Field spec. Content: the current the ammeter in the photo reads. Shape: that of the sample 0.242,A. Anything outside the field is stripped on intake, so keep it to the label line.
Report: 3.5,A
